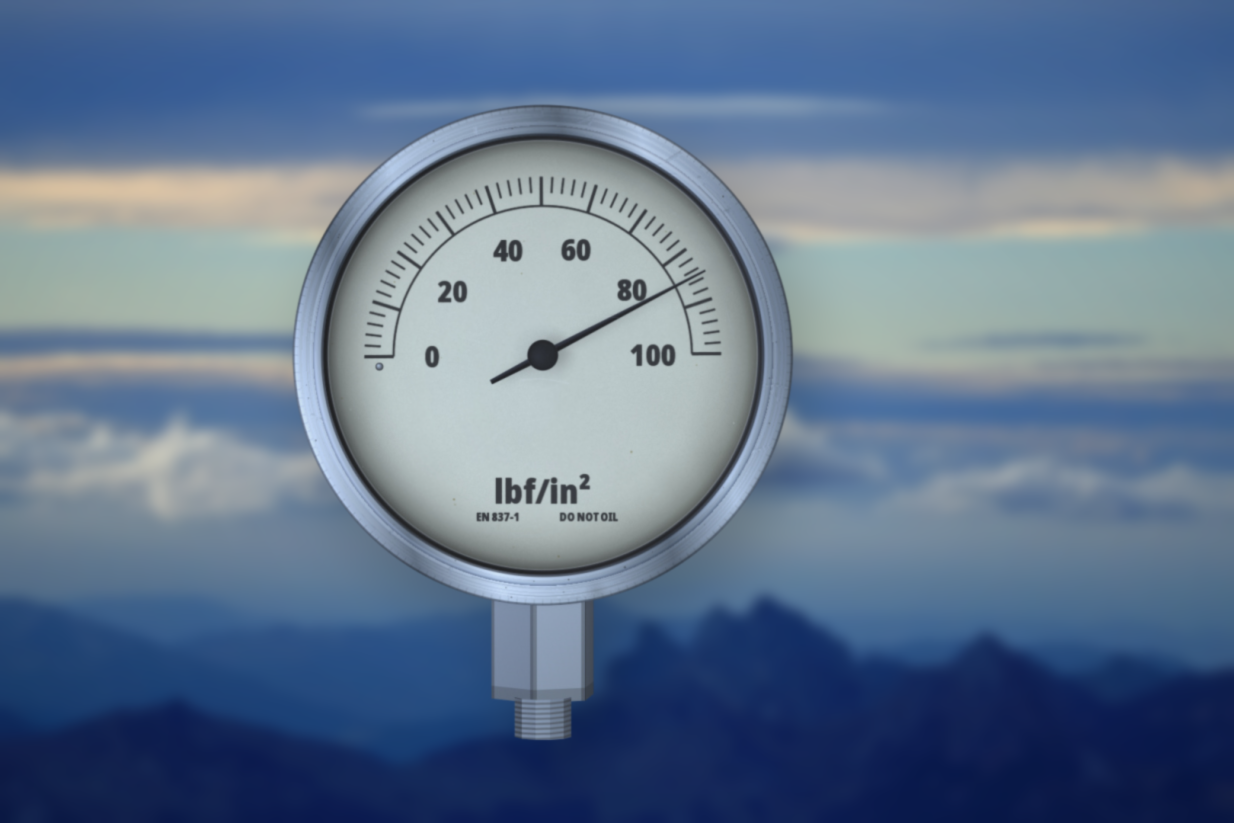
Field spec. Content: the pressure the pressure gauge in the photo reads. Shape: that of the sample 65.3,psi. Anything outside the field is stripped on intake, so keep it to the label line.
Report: 85,psi
